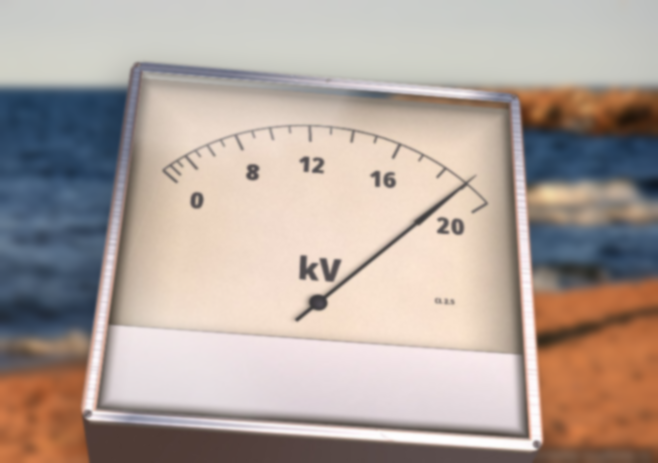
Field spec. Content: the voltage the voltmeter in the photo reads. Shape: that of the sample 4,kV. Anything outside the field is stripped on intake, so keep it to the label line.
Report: 19,kV
